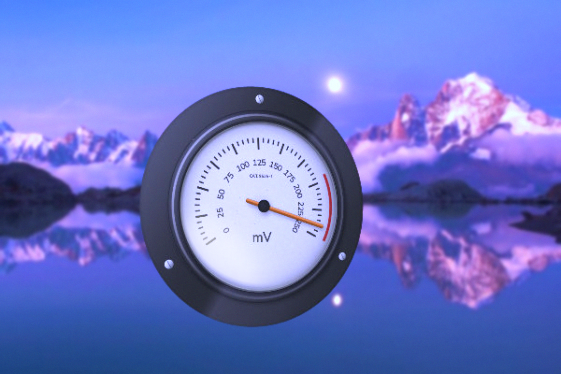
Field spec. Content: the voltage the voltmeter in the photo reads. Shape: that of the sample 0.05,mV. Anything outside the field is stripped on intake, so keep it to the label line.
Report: 240,mV
